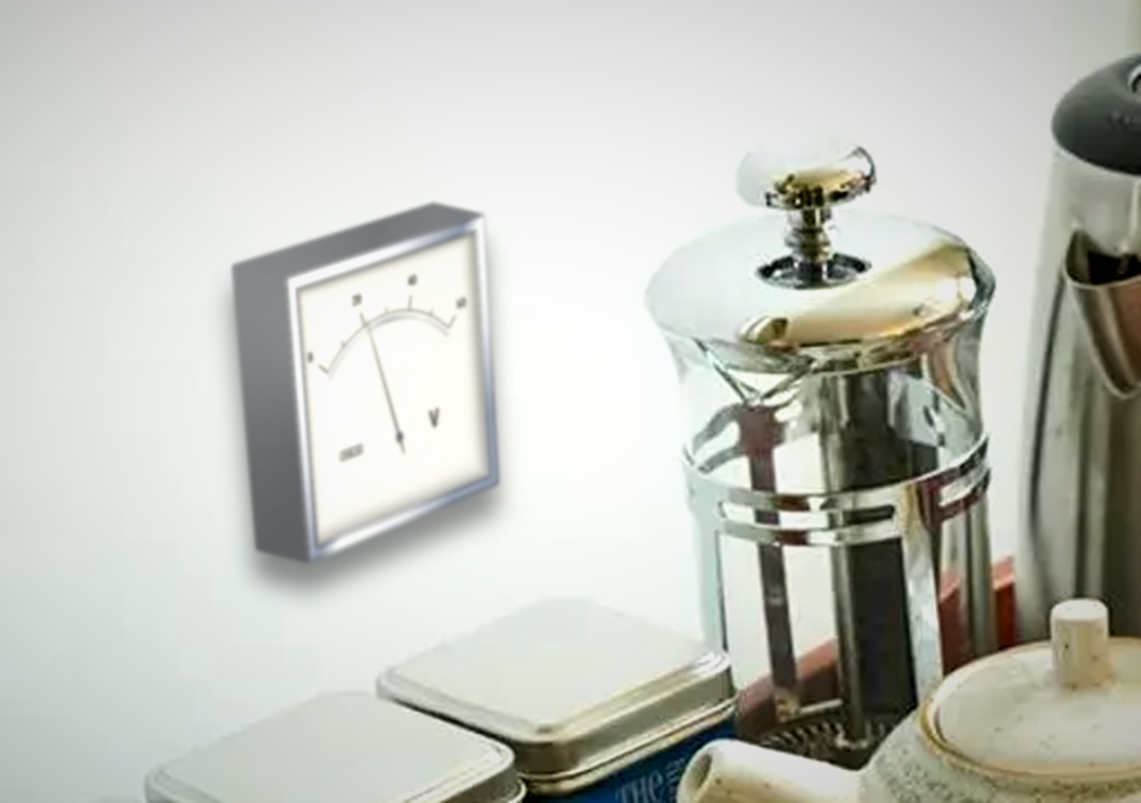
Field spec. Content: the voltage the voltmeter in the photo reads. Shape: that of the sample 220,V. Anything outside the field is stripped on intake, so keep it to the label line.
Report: 20,V
